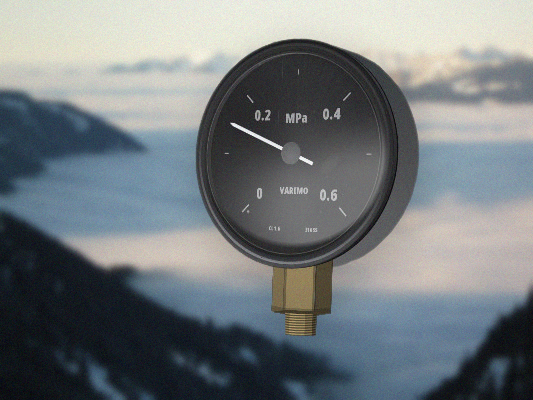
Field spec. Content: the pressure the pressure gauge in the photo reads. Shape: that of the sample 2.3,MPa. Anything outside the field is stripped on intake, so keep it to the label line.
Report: 0.15,MPa
